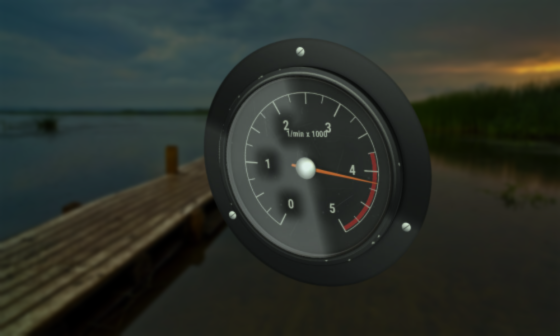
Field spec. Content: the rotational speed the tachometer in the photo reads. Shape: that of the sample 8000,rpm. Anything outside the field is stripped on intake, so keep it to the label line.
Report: 4125,rpm
